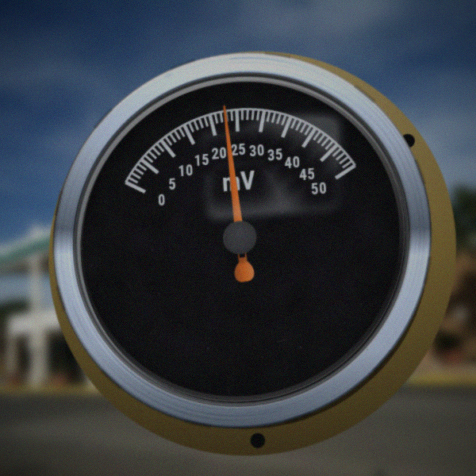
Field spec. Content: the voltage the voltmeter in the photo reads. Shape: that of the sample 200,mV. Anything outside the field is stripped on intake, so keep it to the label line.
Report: 23,mV
